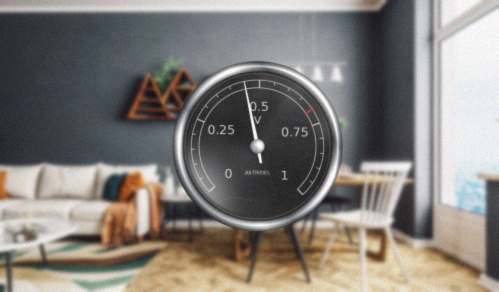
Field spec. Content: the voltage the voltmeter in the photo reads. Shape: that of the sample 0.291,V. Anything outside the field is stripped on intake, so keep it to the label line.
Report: 0.45,V
